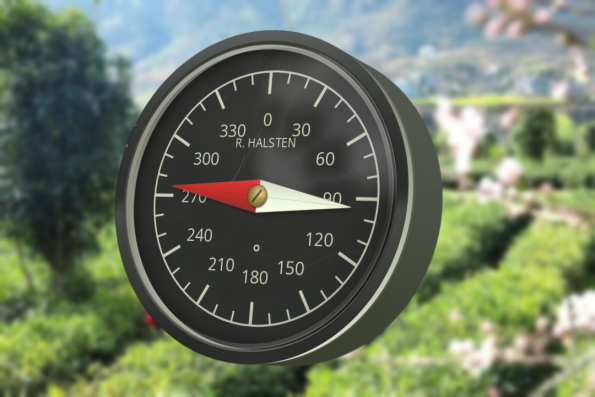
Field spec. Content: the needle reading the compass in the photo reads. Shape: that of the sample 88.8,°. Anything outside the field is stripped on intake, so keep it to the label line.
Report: 275,°
